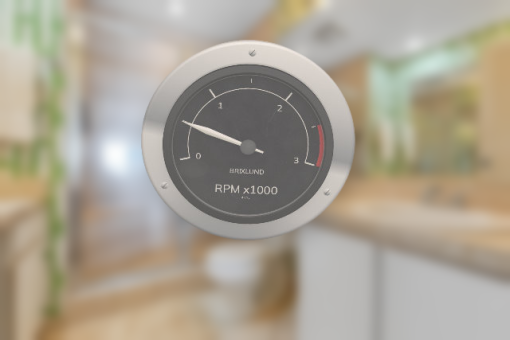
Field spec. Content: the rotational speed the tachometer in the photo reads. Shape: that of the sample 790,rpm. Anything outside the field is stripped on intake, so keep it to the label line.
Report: 500,rpm
